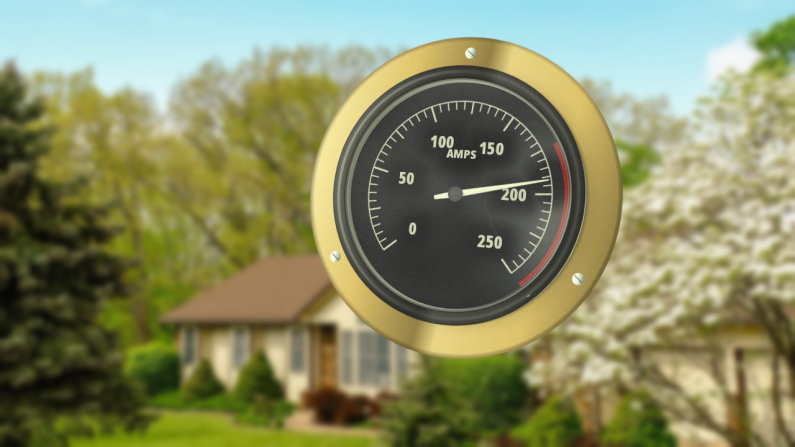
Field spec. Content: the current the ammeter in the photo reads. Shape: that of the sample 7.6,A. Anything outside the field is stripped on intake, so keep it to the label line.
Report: 192.5,A
